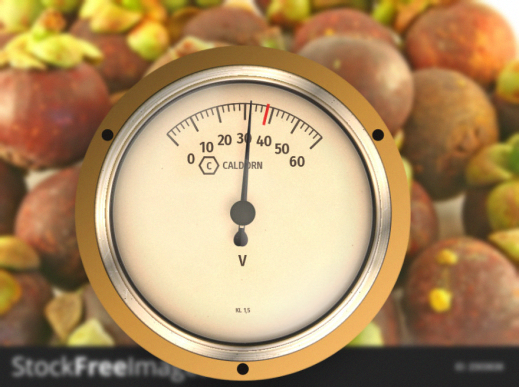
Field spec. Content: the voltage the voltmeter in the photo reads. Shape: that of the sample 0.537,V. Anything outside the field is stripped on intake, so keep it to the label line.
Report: 32,V
